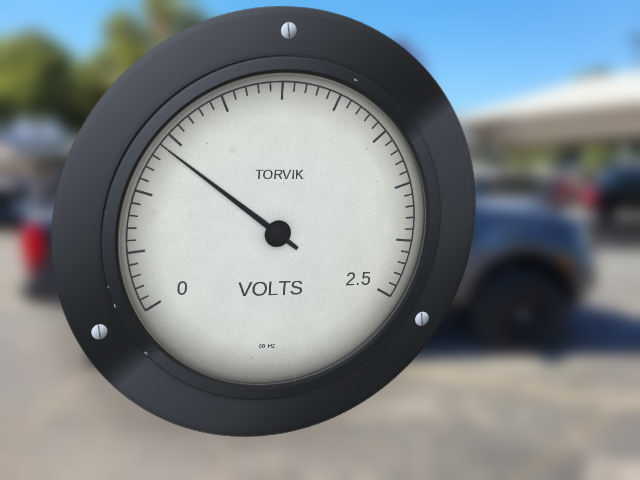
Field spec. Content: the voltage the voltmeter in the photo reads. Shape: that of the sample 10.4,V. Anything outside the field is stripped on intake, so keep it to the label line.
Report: 0.7,V
